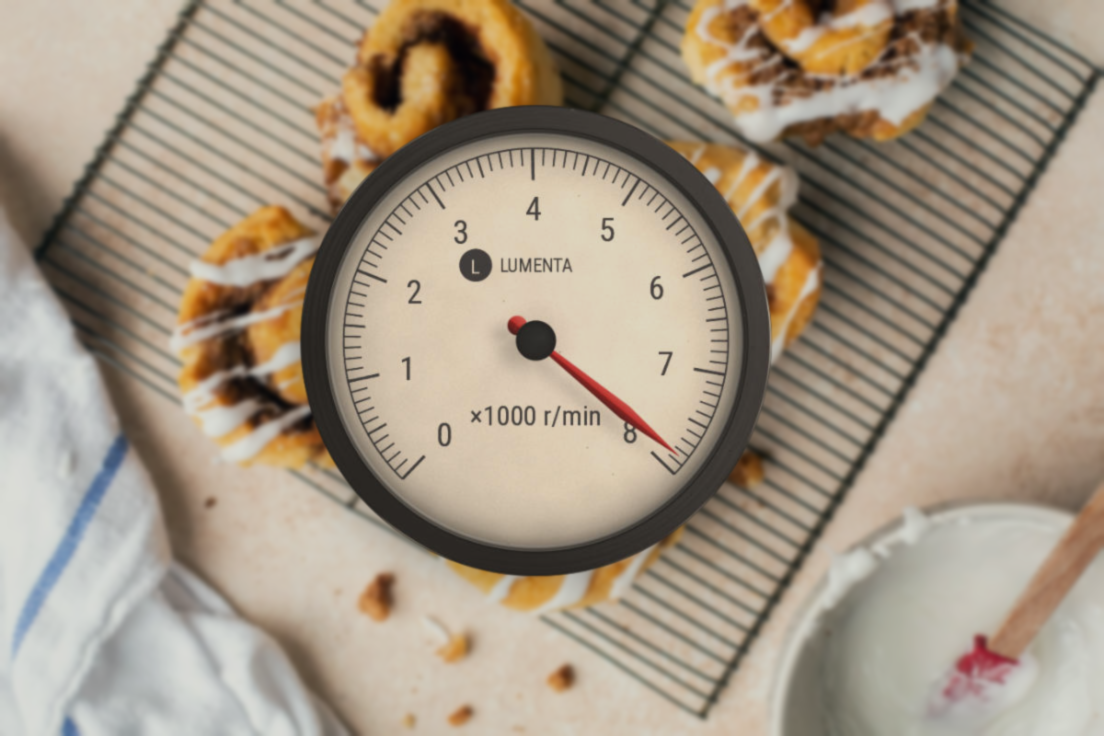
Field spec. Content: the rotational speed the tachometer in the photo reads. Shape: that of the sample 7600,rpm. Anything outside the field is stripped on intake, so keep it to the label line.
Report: 7850,rpm
